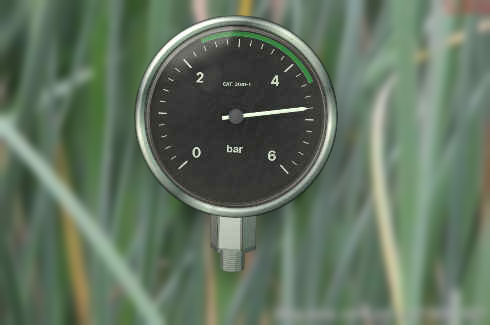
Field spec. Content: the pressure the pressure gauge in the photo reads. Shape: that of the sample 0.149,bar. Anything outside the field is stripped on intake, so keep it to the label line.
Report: 4.8,bar
